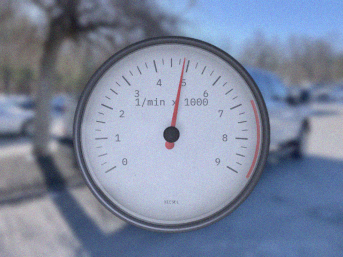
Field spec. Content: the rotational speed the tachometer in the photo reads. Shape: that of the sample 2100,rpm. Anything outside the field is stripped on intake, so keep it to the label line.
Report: 4875,rpm
